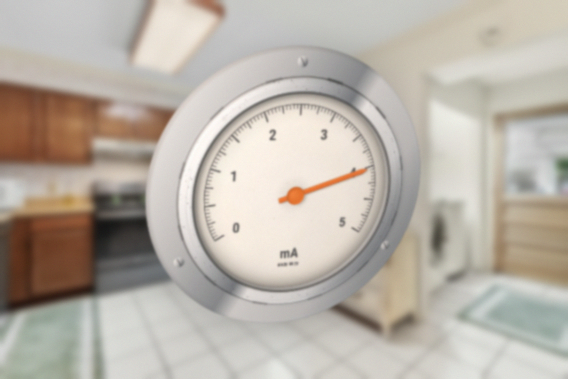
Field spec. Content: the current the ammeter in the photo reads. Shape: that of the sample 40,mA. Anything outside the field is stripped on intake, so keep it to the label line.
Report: 4,mA
